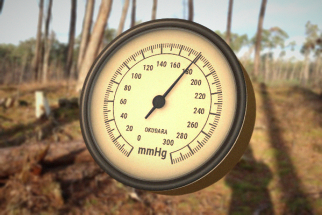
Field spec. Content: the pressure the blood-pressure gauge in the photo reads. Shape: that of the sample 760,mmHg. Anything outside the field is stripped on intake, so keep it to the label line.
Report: 180,mmHg
